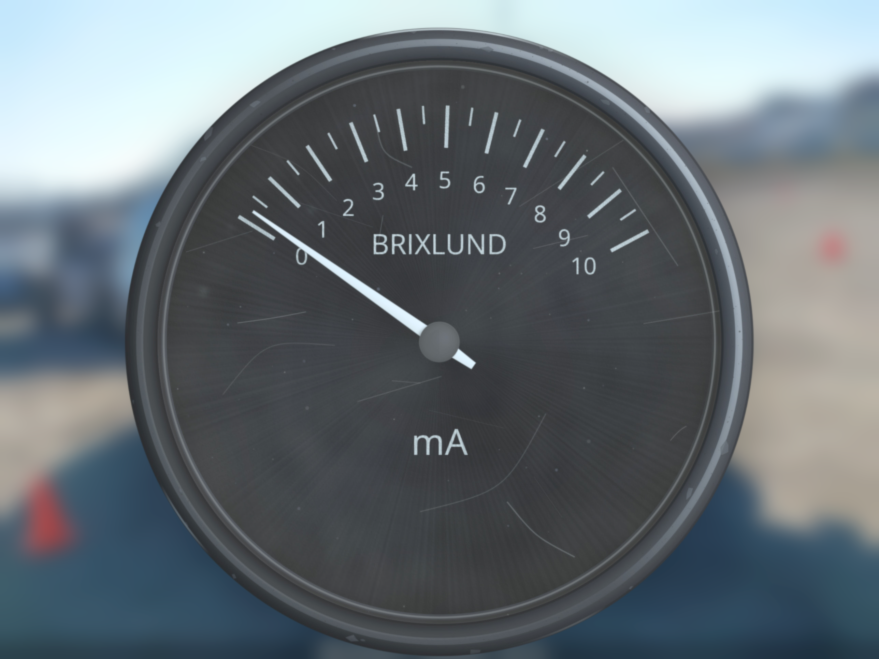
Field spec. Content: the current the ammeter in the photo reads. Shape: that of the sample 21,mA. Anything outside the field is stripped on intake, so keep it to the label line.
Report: 0.25,mA
